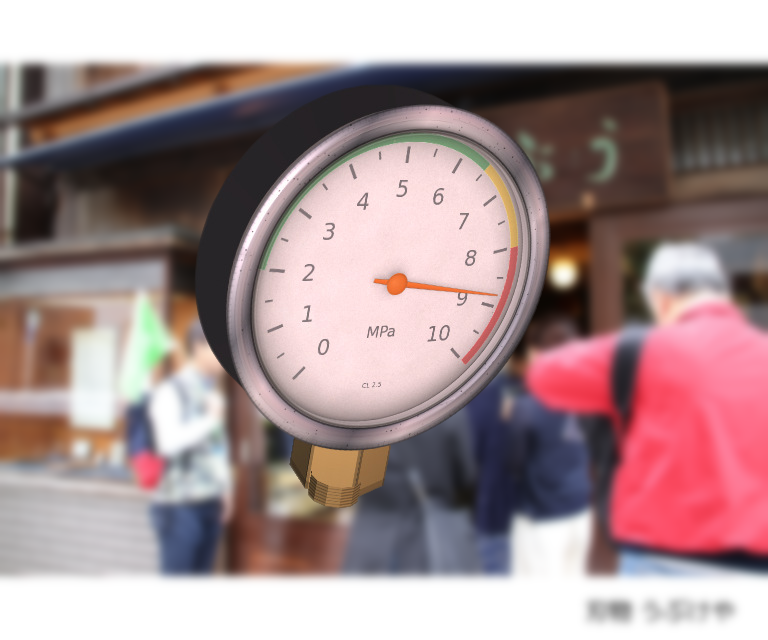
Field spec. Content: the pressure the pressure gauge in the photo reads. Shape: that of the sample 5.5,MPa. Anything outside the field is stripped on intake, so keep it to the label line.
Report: 8.75,MPa
